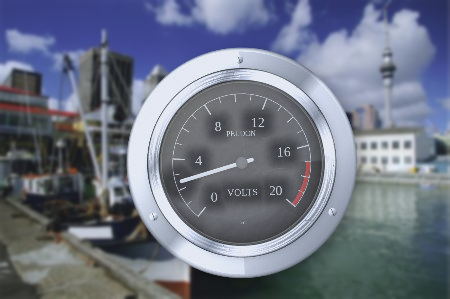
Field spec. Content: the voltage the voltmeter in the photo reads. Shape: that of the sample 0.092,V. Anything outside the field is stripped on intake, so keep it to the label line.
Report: 2.5,V
